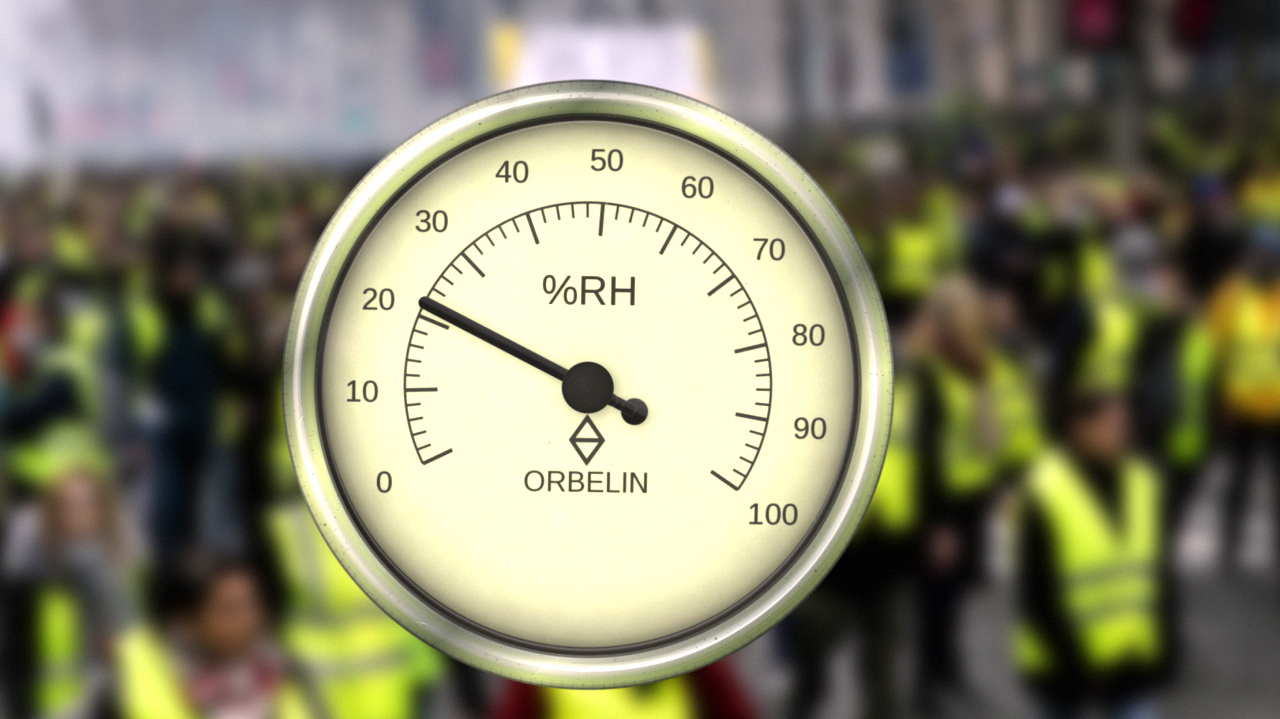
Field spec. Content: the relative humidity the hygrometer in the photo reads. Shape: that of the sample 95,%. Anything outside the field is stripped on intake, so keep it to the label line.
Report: 22,%
